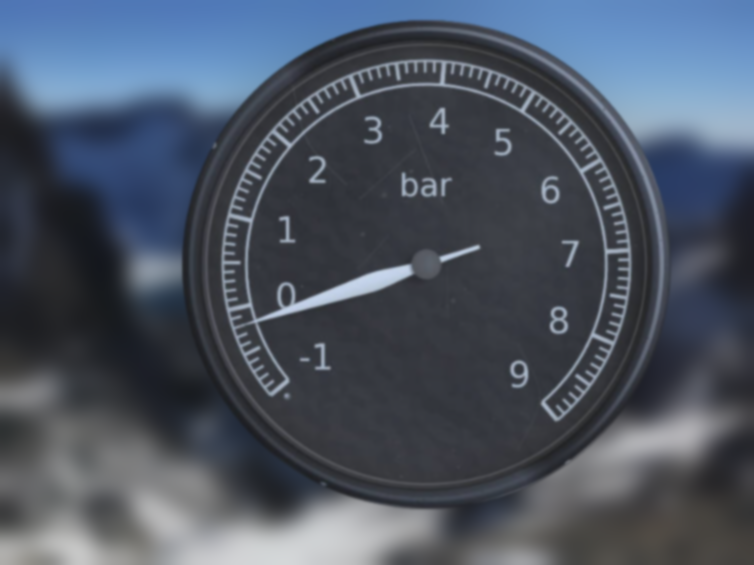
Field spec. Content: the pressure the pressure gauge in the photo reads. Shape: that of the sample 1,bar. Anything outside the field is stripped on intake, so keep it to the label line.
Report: -0.2,bar
